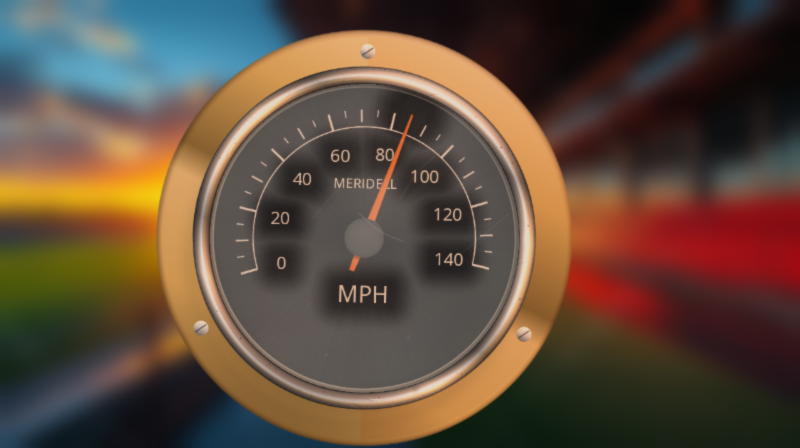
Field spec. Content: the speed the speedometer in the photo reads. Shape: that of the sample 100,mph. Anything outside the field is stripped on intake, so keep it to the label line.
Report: 85,mph
